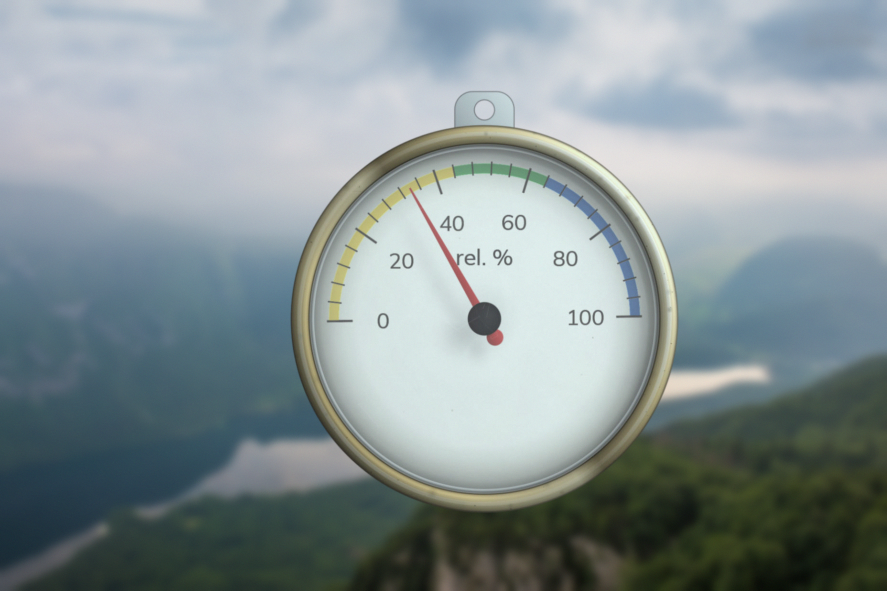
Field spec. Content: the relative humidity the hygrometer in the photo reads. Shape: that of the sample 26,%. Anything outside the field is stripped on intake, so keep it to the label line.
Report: 34,%
